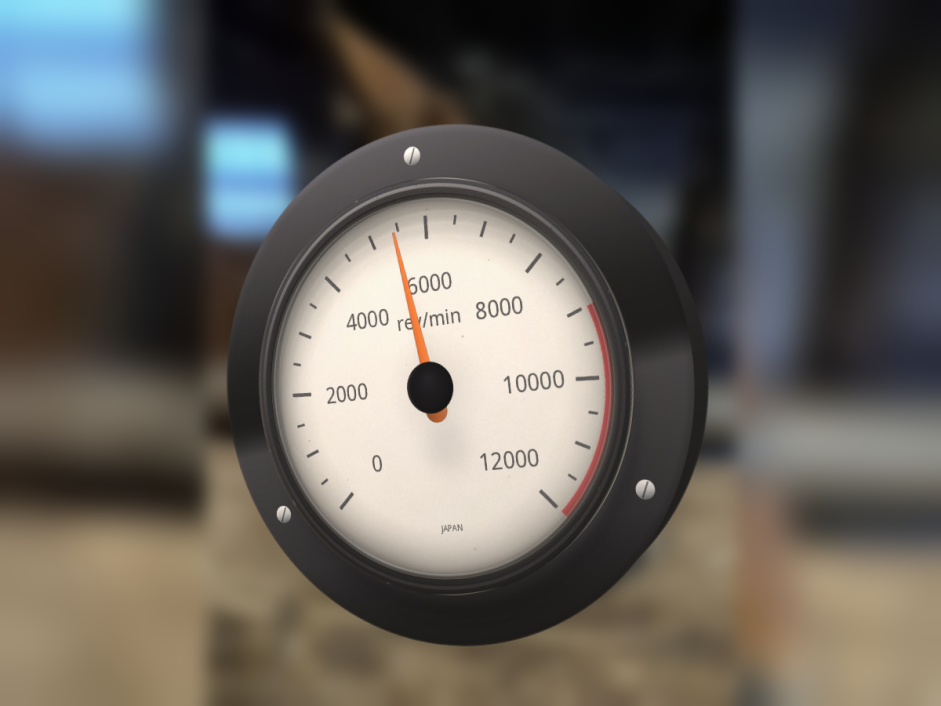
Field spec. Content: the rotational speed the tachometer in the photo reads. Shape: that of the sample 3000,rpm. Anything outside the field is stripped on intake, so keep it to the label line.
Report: 5500,rpm
